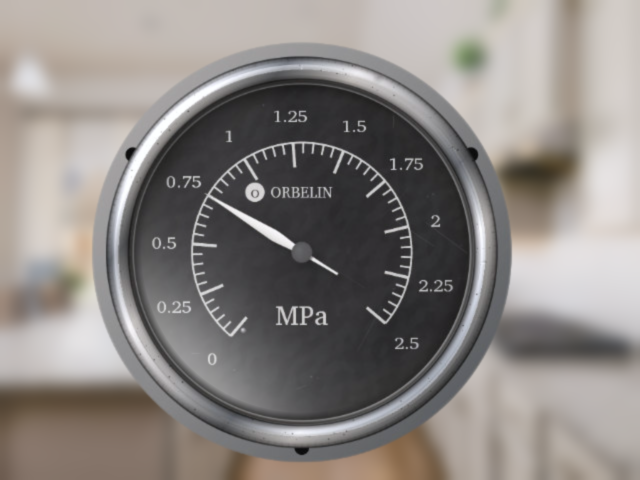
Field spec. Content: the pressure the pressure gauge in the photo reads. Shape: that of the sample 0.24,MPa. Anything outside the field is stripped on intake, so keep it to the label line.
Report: 0.75,MPa
